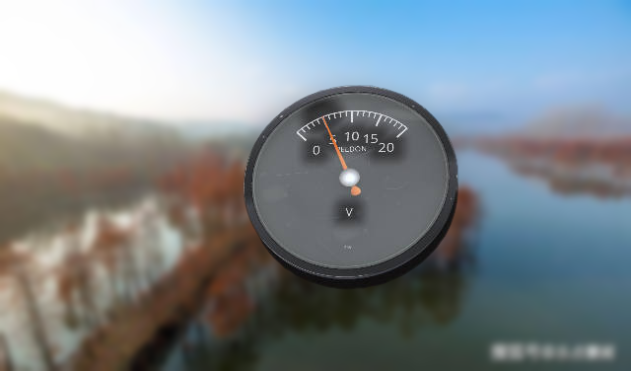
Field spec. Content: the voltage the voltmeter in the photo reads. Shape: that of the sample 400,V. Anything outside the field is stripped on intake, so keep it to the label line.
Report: 5,V
